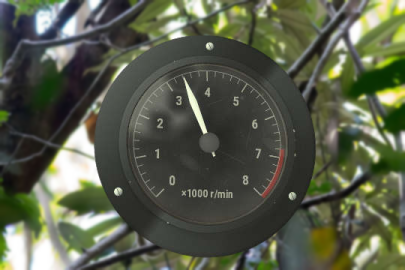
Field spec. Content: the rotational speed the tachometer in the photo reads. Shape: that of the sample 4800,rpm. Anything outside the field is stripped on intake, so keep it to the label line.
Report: 3400,rpm
